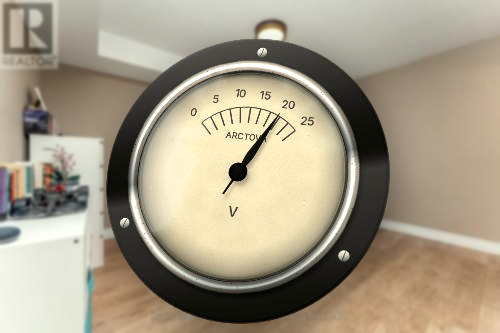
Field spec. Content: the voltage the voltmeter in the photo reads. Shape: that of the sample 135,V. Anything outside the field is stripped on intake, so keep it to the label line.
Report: 20,V
